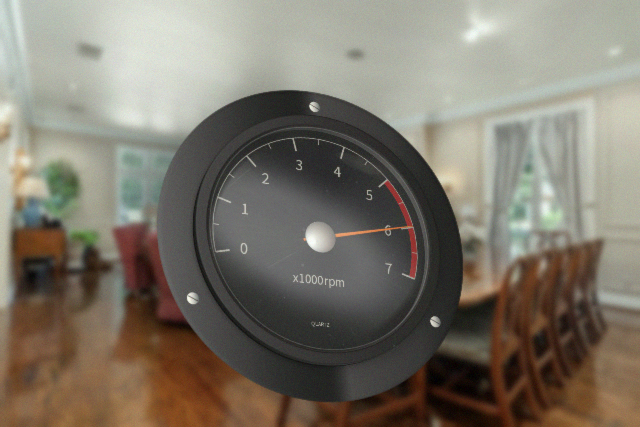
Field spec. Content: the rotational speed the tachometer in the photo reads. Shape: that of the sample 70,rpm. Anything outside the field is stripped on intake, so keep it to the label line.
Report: 6000,rpm
